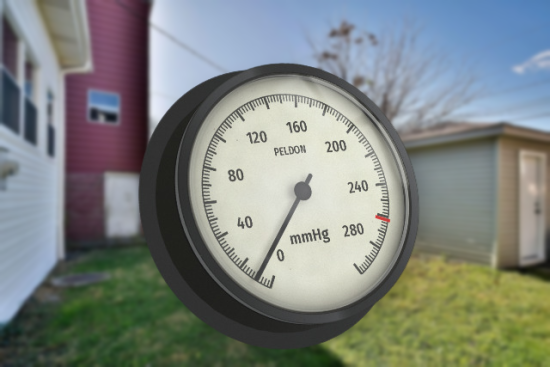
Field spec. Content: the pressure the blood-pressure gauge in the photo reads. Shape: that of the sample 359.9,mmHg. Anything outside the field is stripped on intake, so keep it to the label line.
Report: 10,mmHg
